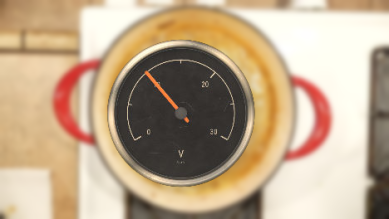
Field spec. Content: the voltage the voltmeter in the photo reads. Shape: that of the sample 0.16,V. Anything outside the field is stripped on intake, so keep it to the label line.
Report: 10,V
